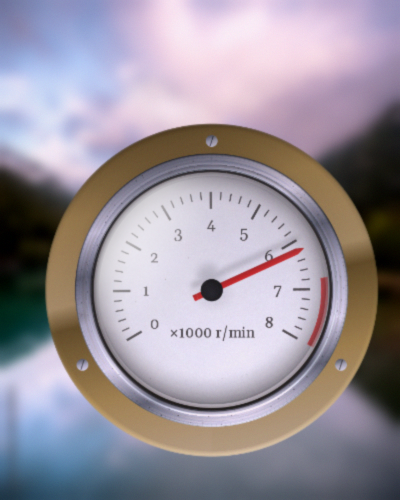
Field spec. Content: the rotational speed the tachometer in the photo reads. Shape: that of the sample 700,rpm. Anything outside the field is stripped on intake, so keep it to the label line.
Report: 6200,rpm
